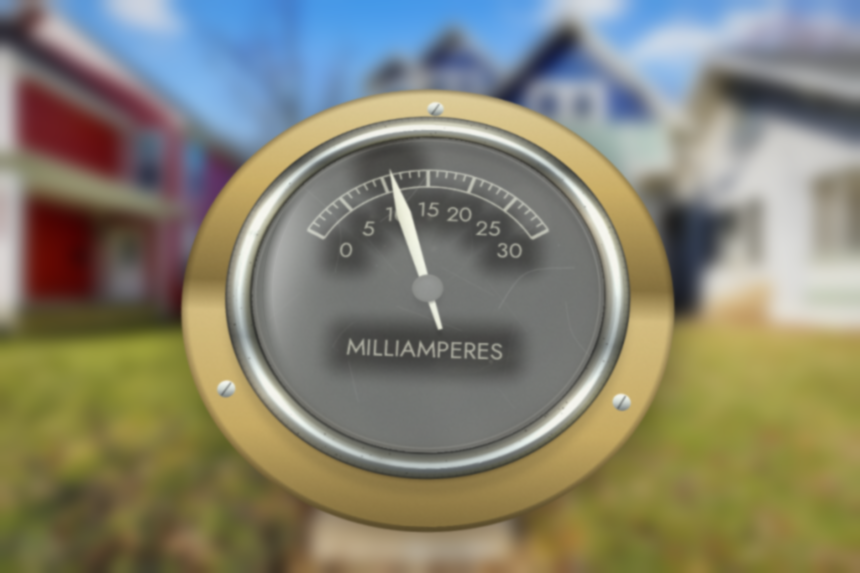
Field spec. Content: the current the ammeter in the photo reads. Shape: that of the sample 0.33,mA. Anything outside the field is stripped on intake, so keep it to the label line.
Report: 11,mA
